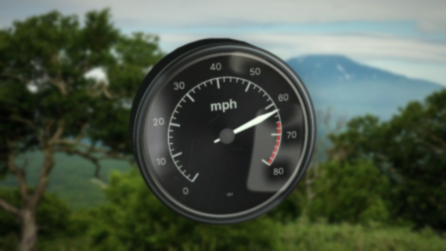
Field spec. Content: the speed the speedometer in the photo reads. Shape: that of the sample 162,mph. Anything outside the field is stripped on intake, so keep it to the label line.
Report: 62,mph
